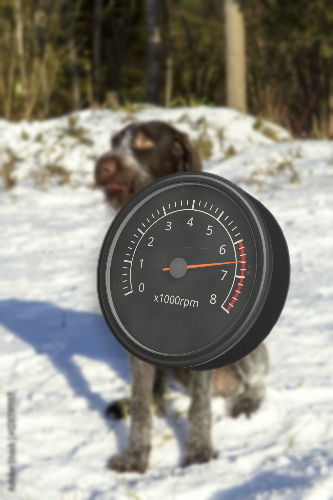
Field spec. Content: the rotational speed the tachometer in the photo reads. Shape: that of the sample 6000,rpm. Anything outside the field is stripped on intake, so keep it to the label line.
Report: 6600,rpm
